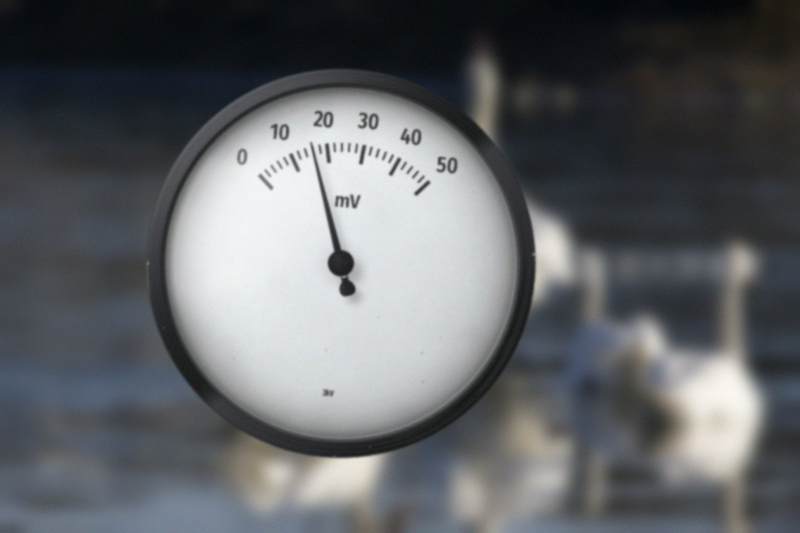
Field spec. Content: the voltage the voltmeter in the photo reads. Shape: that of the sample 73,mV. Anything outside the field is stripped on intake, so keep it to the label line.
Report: 16,mV
